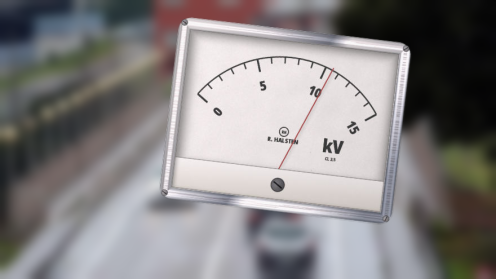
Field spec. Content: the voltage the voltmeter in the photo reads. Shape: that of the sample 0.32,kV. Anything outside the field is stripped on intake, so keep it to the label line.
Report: 10.5,kV
